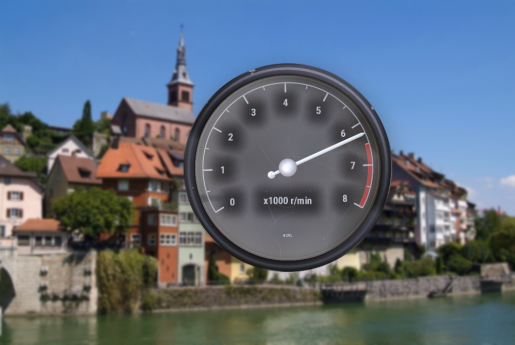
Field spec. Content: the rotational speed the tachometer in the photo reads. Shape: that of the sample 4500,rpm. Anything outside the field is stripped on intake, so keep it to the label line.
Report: 6250,rpm
